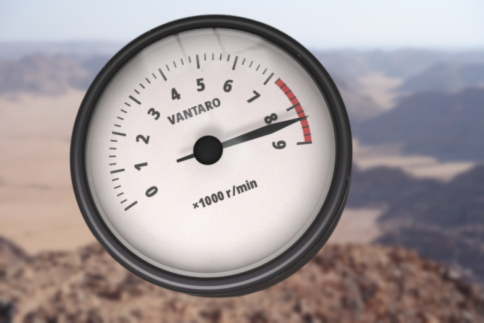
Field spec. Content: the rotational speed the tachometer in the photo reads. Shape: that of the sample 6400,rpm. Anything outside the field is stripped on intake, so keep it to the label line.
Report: 8400,rpm
